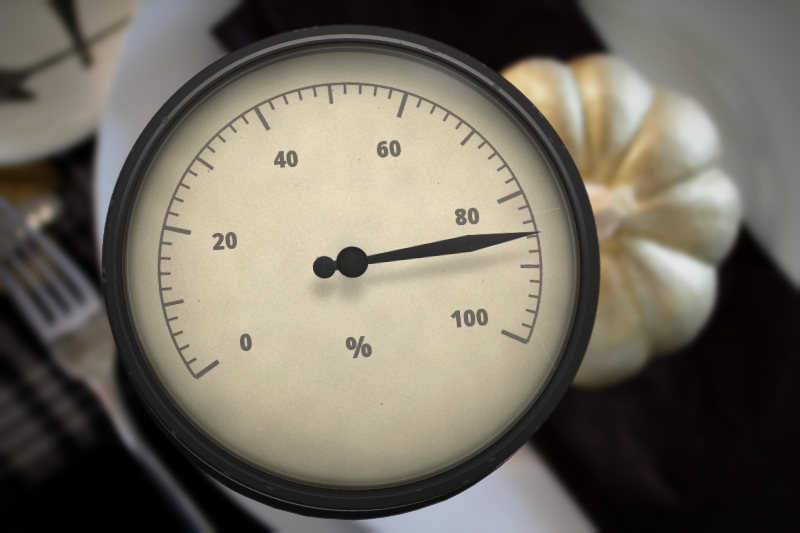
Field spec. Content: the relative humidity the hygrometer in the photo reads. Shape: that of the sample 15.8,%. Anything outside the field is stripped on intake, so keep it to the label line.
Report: 86,%
